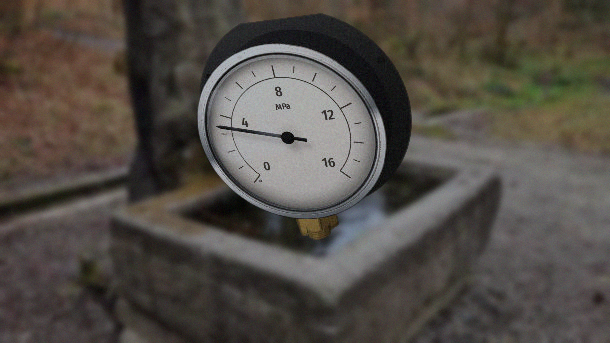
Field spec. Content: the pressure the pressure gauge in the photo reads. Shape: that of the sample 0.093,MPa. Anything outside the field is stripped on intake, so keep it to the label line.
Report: 3.5,MPa
